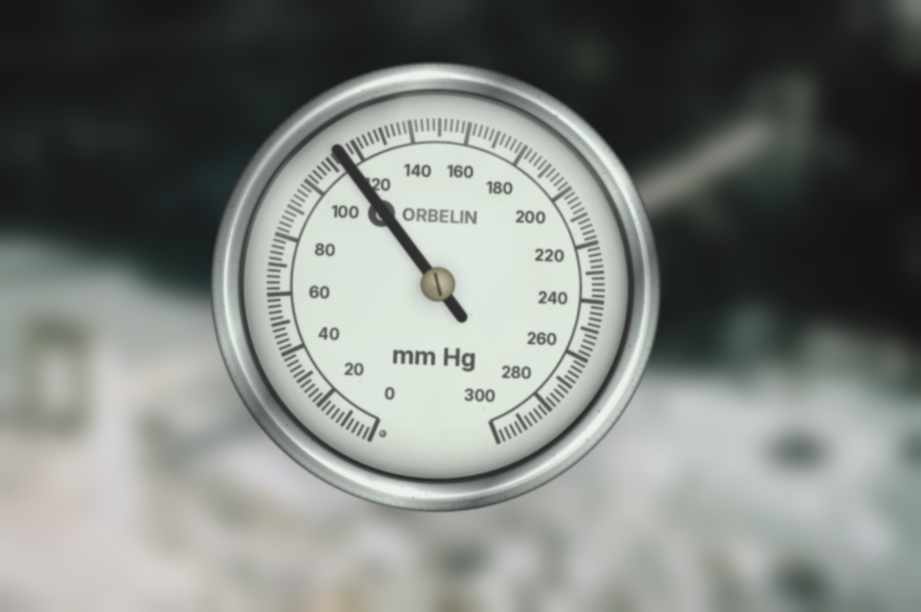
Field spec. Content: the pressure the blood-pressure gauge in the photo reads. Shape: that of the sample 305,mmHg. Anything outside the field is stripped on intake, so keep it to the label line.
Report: 114,mmHg
